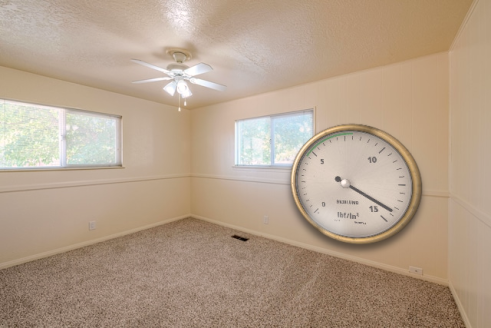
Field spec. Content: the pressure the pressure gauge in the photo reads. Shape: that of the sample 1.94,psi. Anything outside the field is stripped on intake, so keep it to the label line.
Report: 14.25,psi
